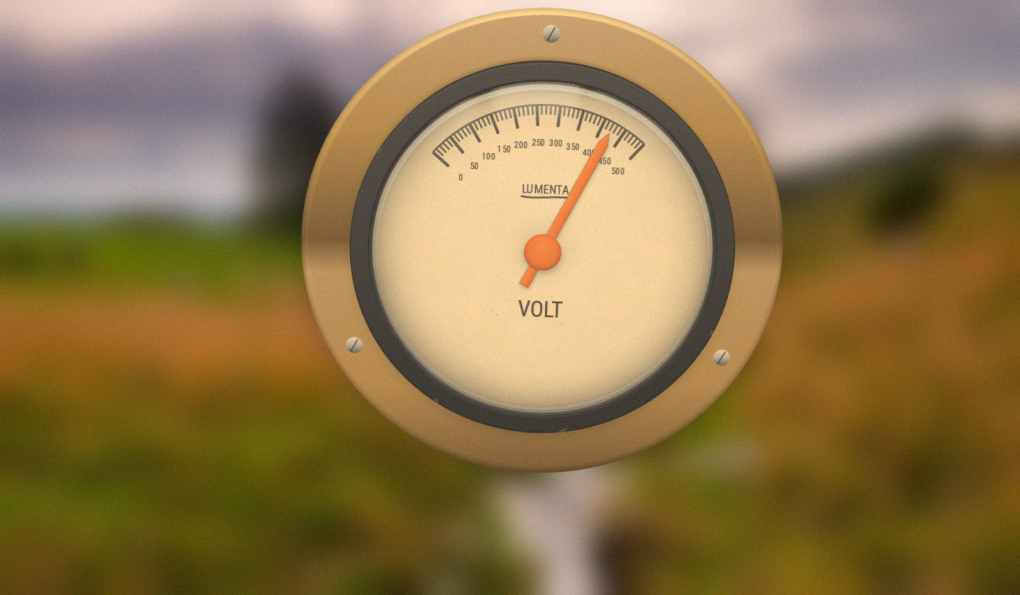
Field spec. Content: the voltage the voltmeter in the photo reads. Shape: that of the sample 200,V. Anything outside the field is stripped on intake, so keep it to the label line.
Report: 420,V
